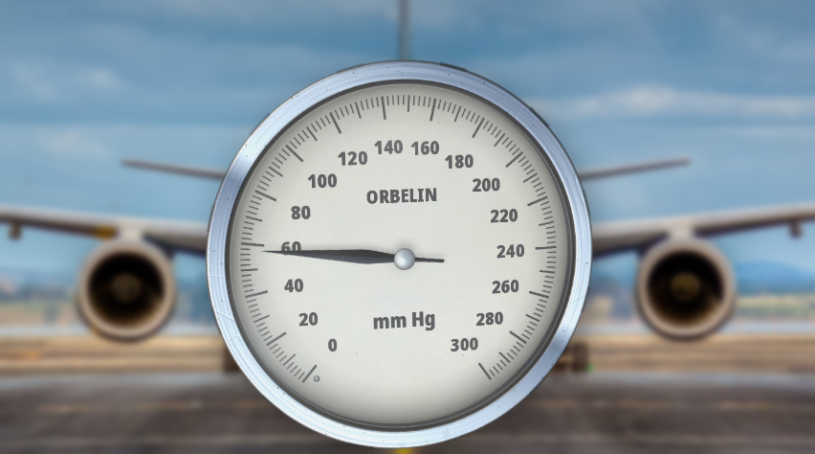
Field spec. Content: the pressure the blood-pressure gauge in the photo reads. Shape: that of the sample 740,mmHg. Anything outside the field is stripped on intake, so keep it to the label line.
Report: 58,mmHg
